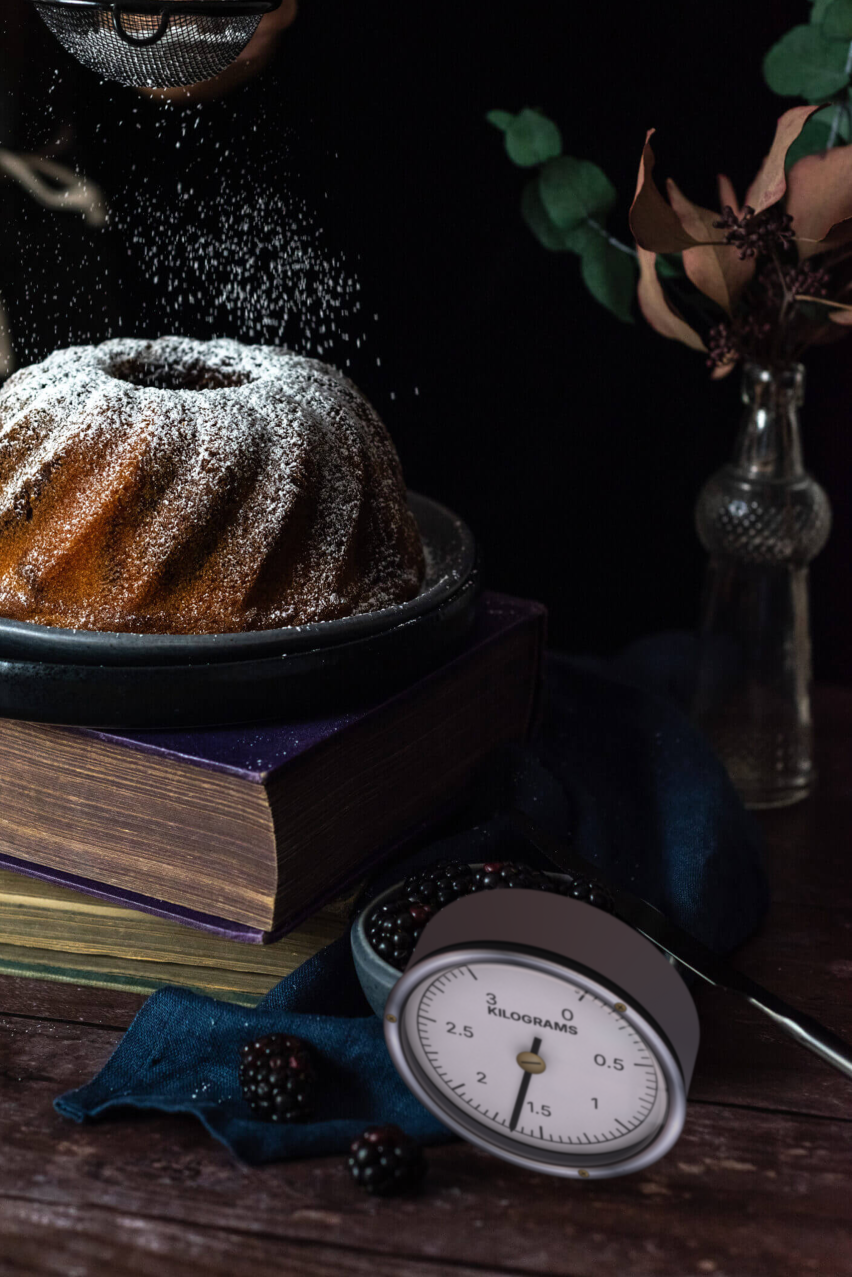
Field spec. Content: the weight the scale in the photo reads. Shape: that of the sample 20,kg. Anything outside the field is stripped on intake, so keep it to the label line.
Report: 1.65,kg
